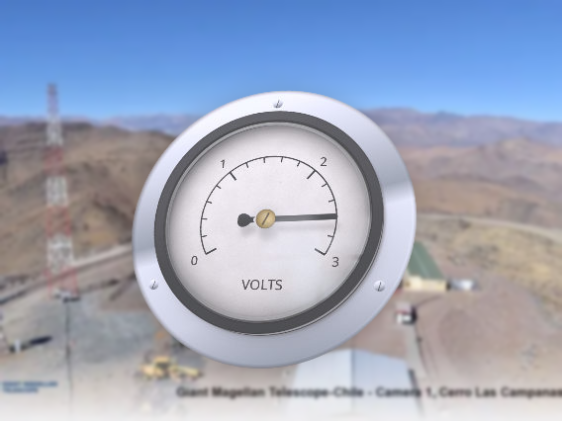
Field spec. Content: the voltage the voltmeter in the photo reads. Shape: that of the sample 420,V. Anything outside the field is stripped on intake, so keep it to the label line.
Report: 2.6,V
